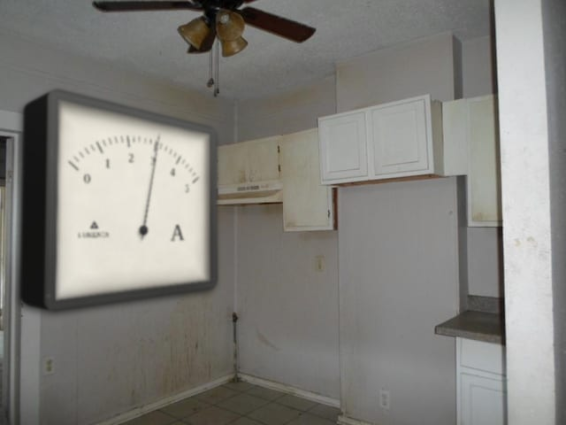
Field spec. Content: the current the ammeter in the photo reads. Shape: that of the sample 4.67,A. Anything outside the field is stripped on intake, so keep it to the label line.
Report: 3,A
